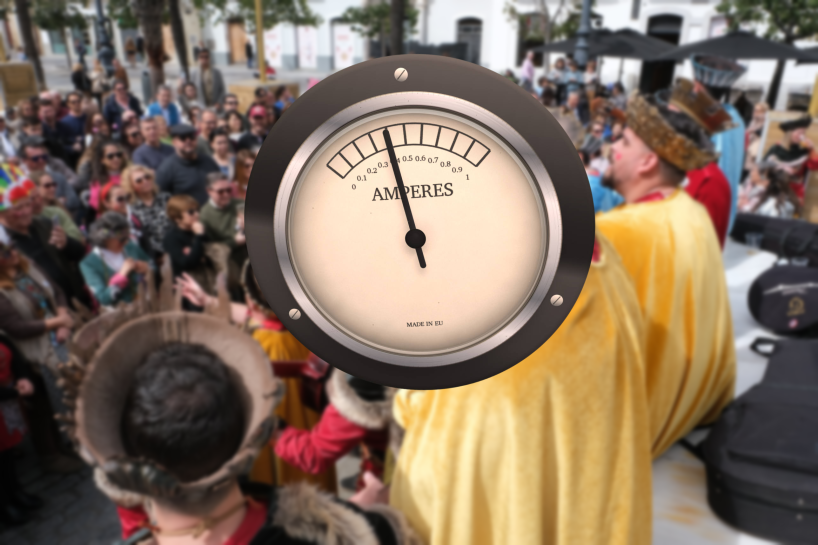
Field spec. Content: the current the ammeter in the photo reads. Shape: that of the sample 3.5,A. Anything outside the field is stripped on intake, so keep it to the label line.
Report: 0.4,A
